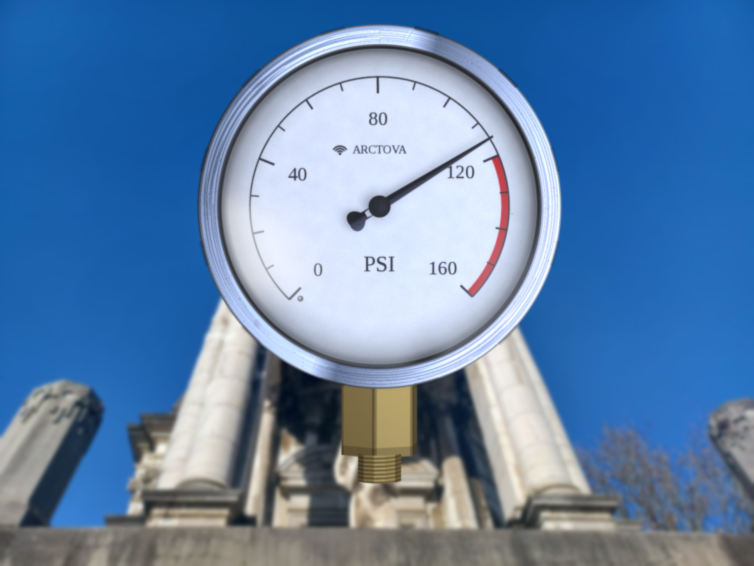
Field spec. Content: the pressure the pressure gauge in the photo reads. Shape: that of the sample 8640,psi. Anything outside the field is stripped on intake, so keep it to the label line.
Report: 115,psi
